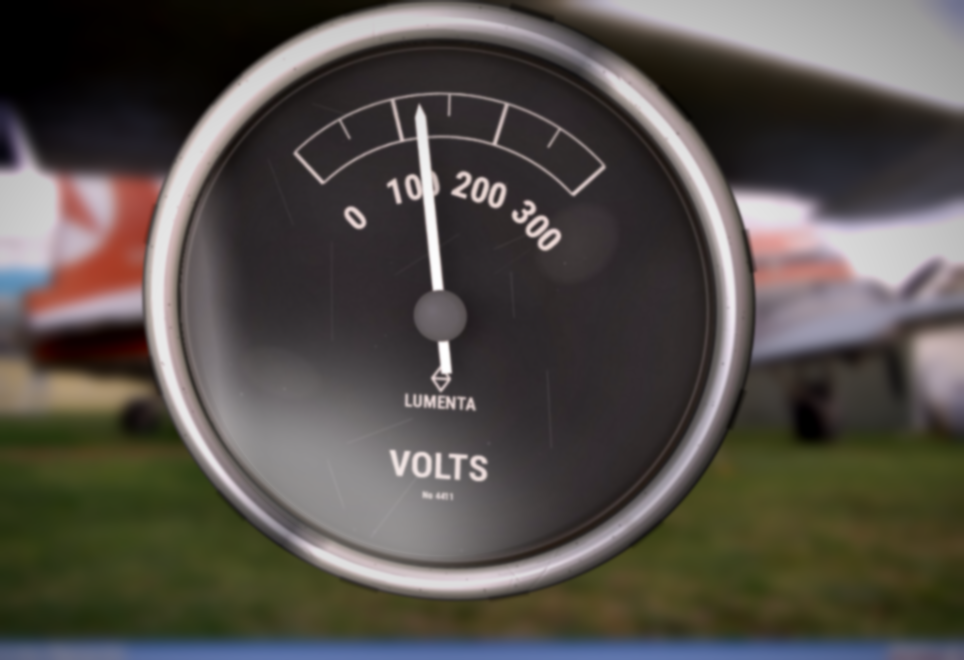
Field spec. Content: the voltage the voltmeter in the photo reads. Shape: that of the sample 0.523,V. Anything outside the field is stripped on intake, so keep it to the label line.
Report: 125,V
